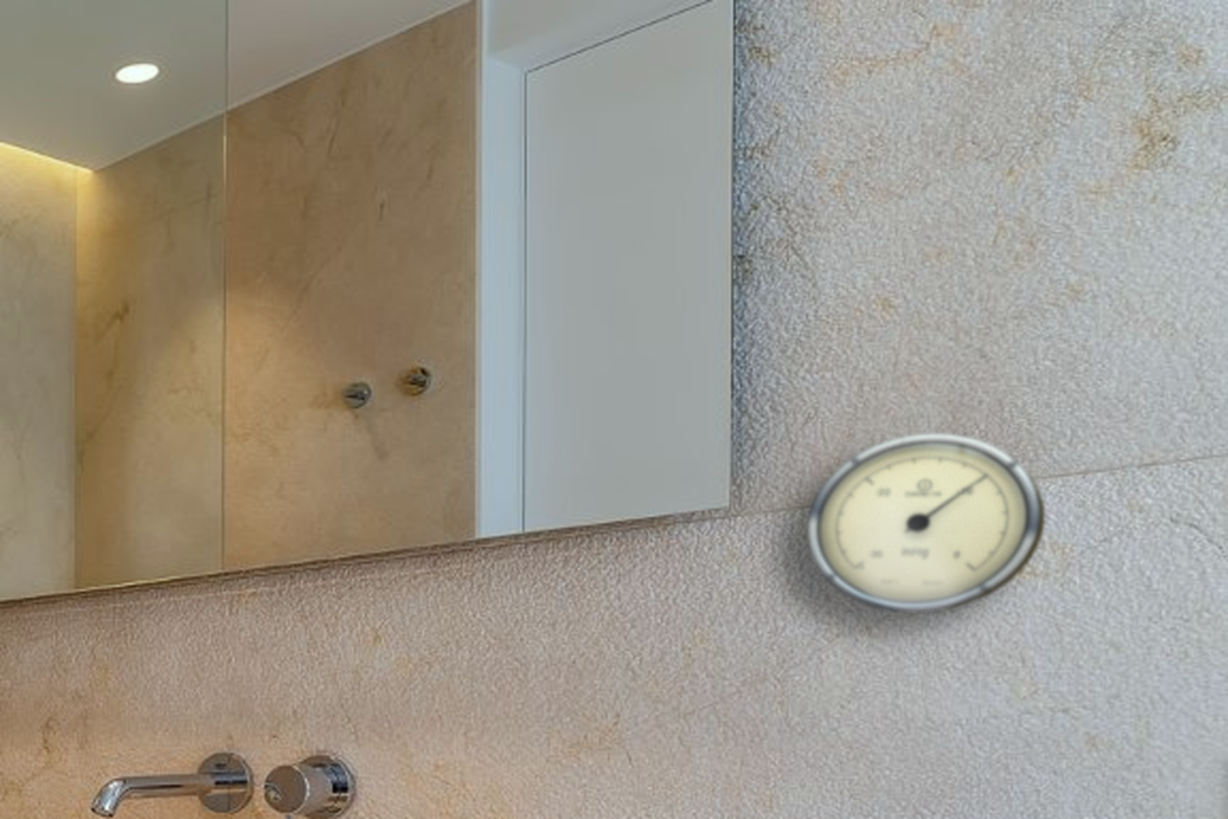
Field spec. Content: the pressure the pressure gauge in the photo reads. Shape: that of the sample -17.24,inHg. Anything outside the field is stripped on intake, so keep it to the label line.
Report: -10,inHg
